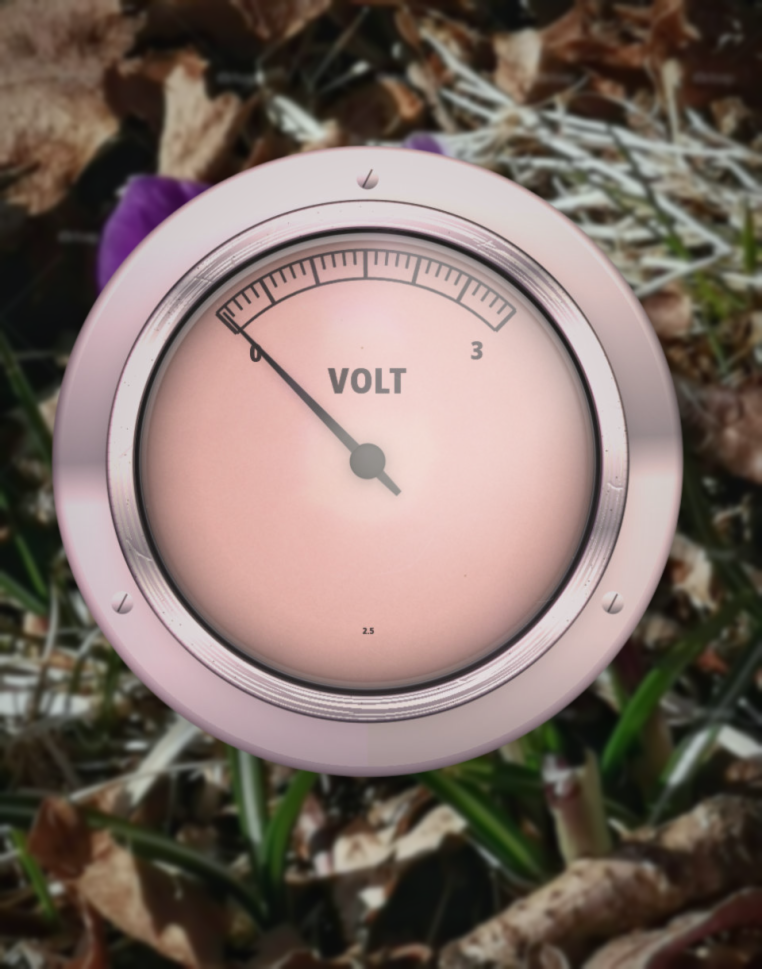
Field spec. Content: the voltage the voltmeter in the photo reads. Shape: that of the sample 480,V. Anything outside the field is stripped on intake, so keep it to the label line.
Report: 0.05,V
